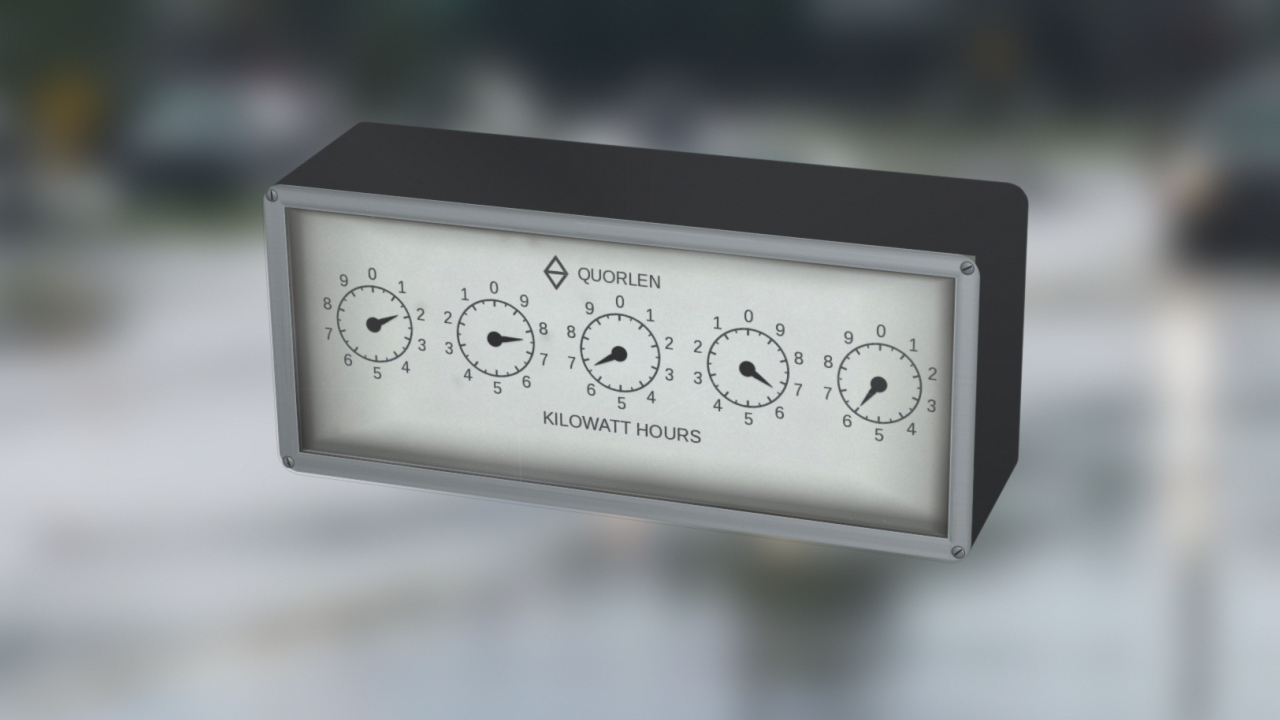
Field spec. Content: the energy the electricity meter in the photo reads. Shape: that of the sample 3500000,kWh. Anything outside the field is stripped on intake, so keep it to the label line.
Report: 17666,kWh
